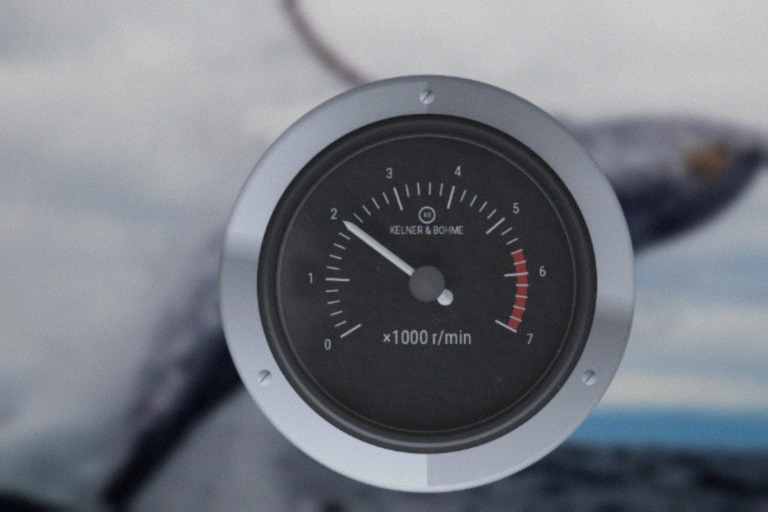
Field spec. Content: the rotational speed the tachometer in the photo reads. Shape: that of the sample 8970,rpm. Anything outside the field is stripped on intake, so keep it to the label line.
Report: 2000,rpm
